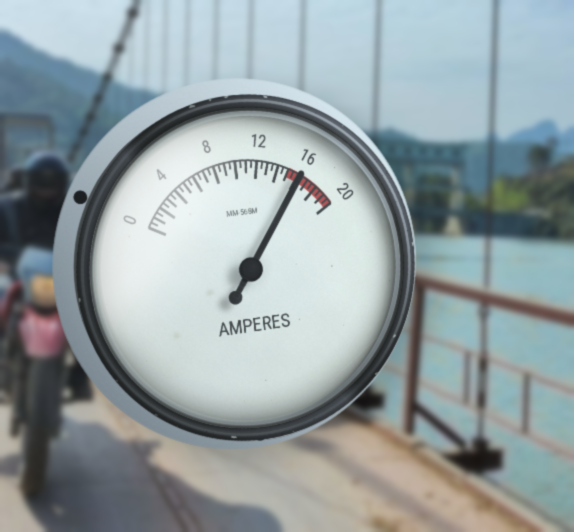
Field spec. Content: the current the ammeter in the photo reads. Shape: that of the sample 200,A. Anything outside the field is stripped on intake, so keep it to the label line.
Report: 16,A
